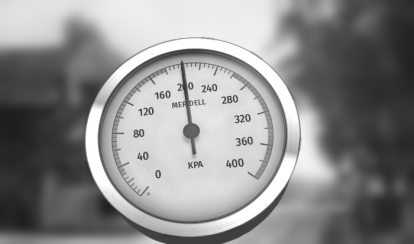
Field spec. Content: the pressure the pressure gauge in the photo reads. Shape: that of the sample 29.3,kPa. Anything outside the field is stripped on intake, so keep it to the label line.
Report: 200,kPa
